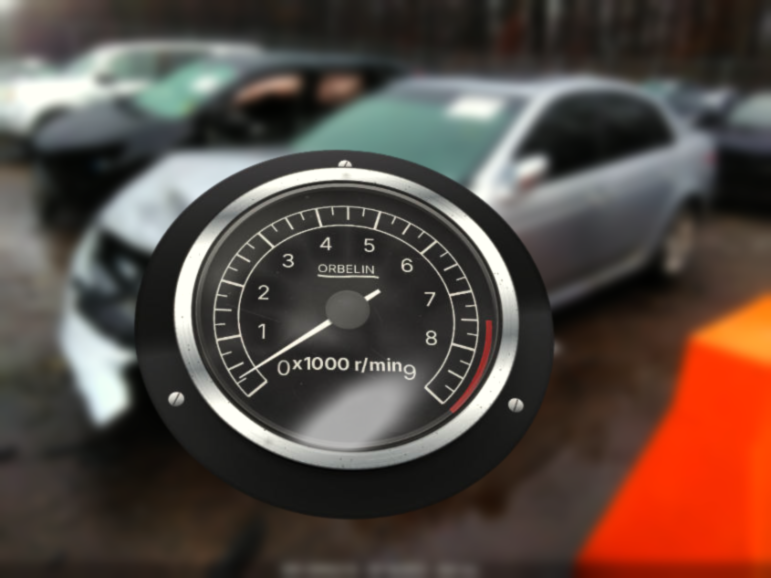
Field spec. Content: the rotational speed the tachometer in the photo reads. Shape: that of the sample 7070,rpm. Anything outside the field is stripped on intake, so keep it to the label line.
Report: 250,rpm
